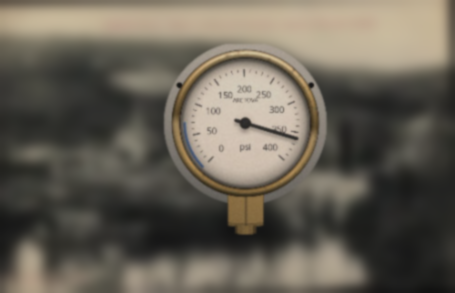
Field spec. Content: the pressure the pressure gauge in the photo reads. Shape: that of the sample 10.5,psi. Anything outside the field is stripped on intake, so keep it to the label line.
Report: 360,psi
